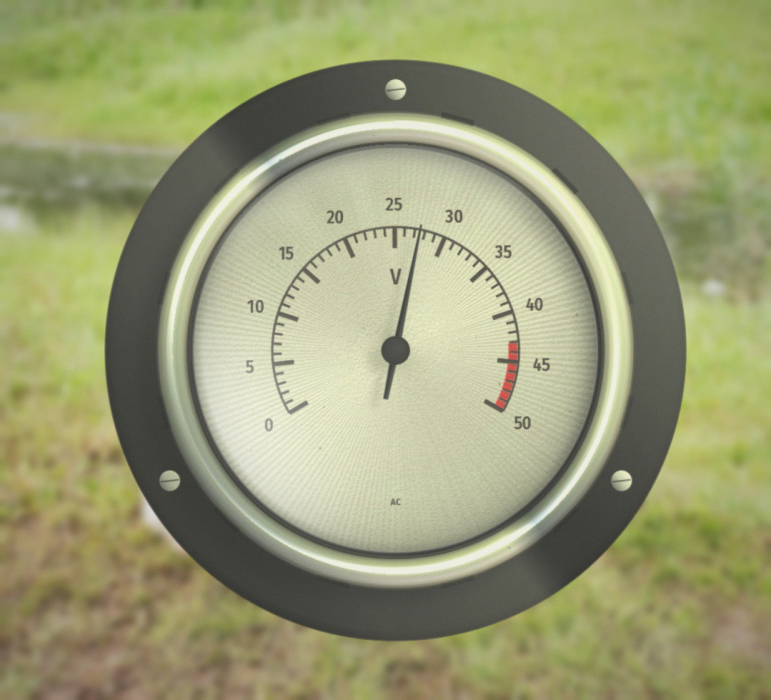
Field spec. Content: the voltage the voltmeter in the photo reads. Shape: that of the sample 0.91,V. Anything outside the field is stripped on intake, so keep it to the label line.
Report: 27.5,V
